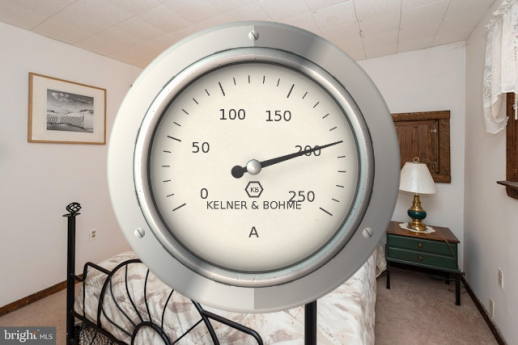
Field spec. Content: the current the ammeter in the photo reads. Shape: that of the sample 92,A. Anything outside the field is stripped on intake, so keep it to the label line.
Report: 200,A
